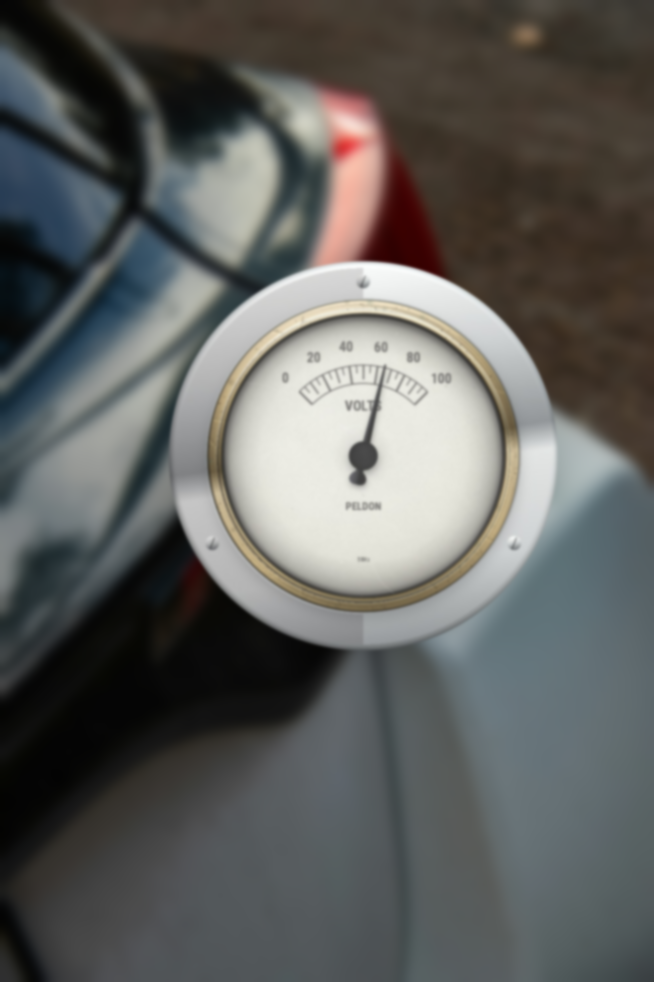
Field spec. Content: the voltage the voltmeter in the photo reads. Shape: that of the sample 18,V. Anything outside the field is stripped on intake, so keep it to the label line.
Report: 65,V
